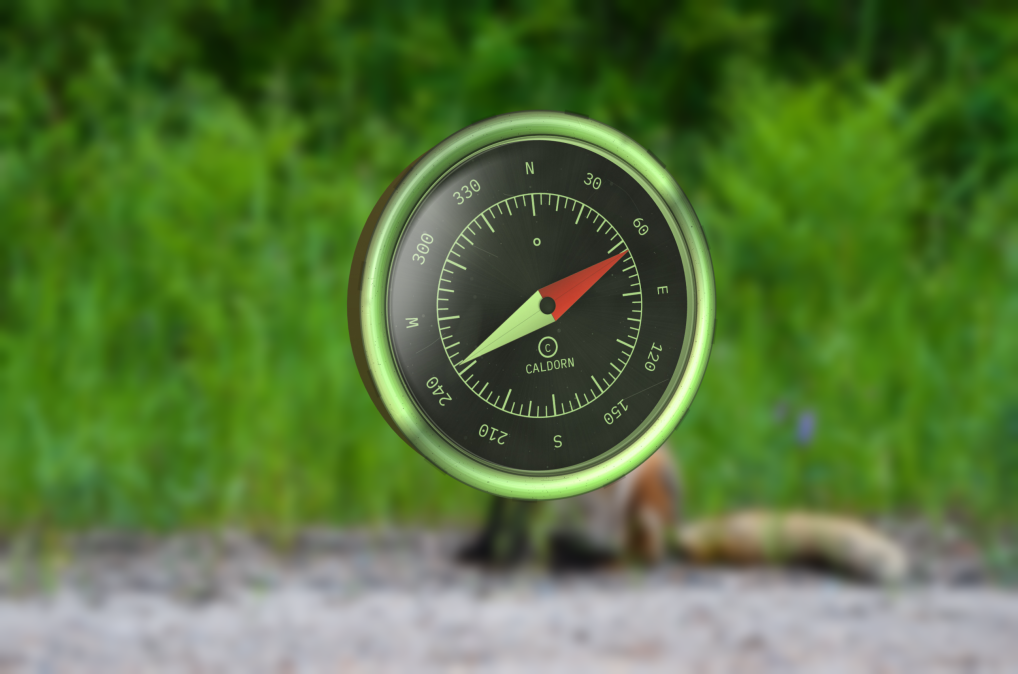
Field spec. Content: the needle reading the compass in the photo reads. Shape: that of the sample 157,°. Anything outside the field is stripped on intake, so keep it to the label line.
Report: 65,°
